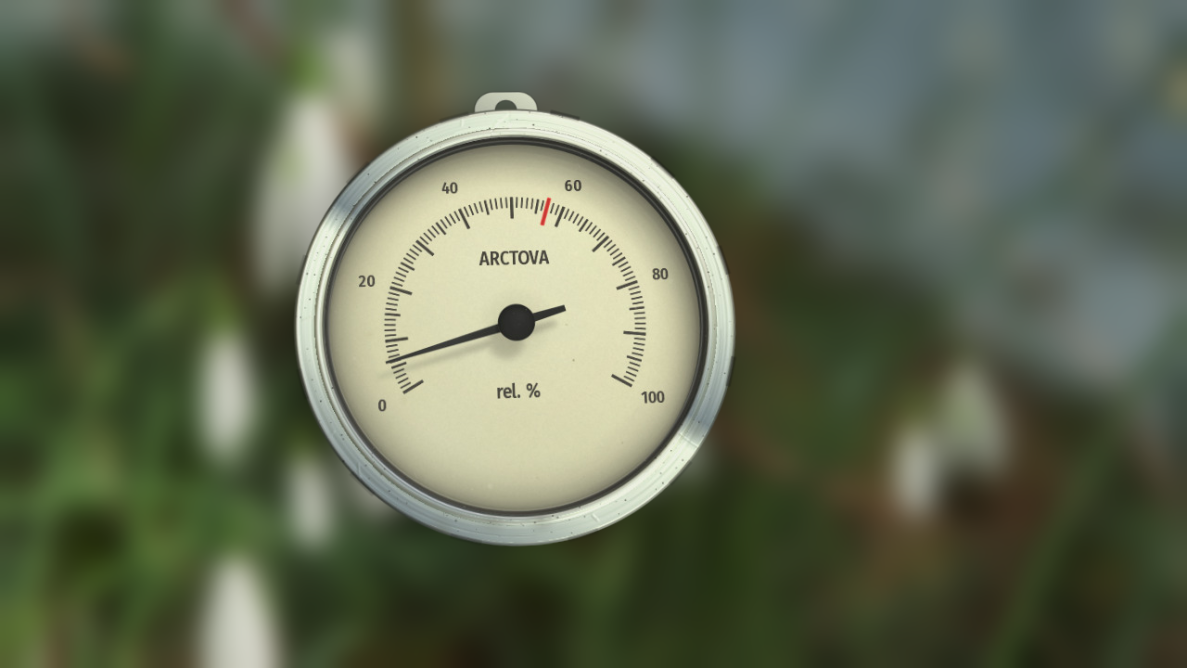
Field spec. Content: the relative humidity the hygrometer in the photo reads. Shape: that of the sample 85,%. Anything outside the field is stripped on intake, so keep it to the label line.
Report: 6,%
